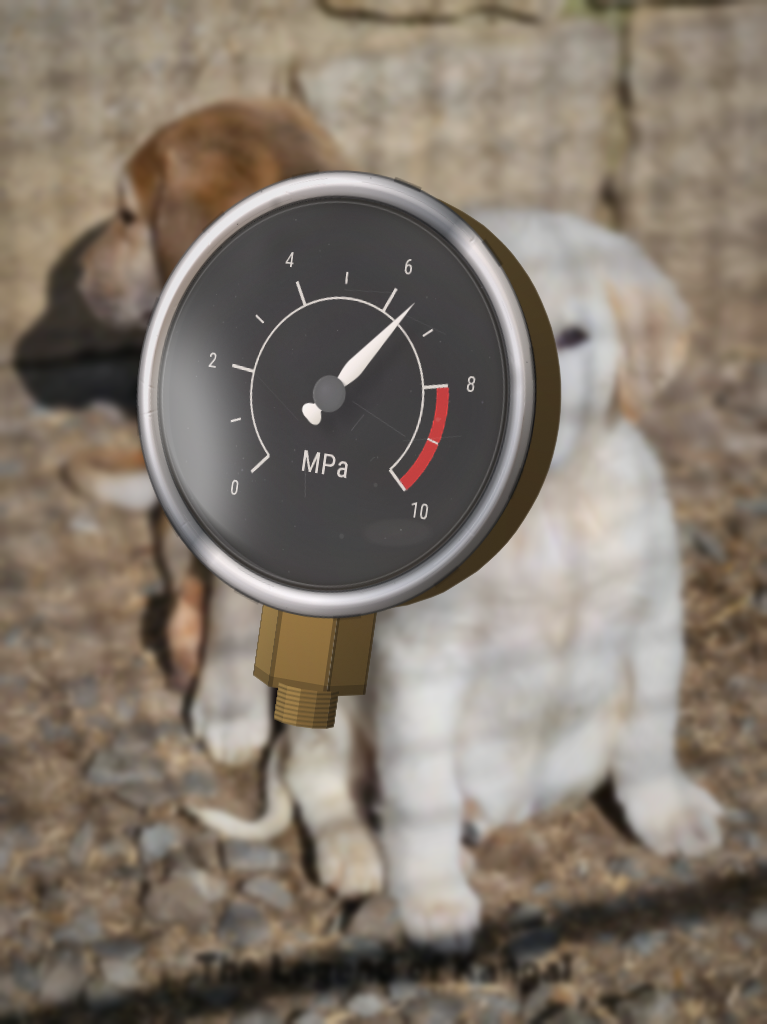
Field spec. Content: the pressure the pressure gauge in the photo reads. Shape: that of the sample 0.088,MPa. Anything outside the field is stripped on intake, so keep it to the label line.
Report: 6.5,MPa
